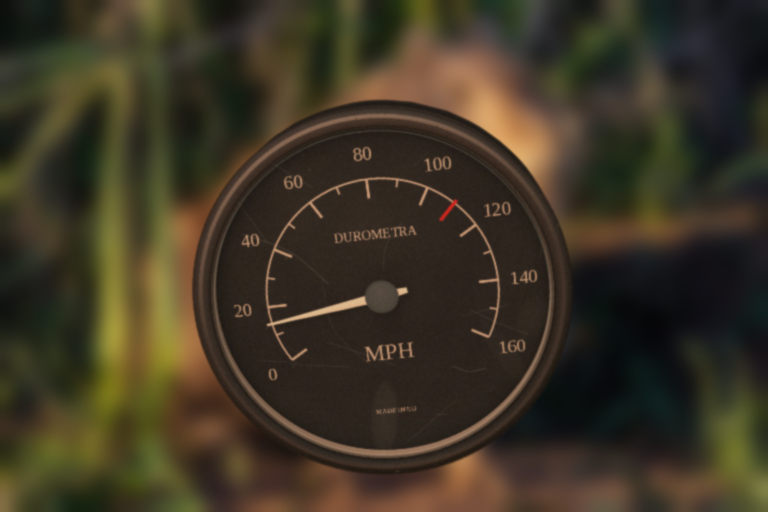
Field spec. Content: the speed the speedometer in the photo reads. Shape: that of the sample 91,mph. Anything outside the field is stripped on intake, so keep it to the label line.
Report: 15,mph
